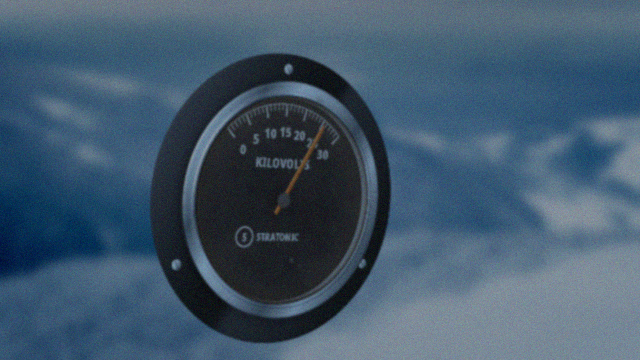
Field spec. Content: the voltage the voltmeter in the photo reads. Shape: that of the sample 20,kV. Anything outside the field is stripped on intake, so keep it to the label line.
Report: 25,kV
